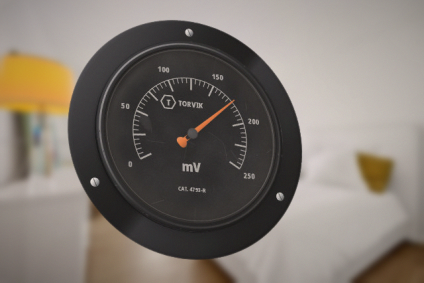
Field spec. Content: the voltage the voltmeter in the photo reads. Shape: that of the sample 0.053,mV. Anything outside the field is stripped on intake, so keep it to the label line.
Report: 175,mV
